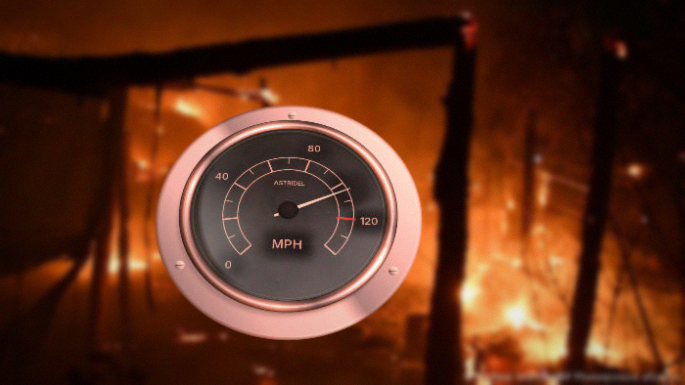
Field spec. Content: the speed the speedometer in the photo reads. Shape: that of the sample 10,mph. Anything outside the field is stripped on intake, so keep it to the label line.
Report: 105,mph
